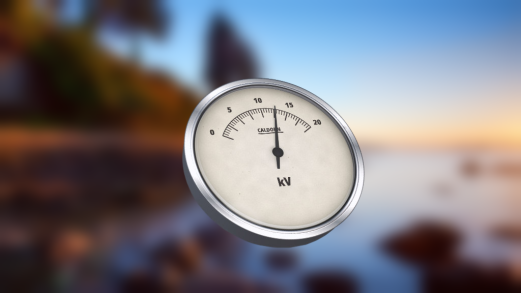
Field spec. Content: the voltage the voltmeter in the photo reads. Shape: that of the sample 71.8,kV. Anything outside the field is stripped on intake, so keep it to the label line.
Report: 12.5,kV
